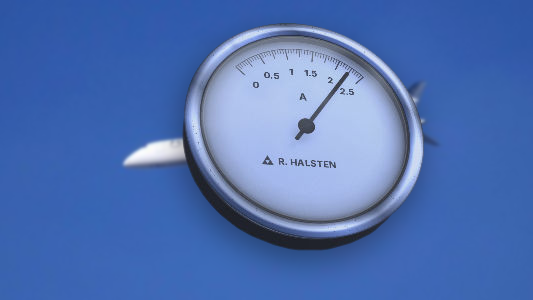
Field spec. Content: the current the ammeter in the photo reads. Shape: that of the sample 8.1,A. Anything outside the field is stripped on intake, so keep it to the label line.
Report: 2.25,A
